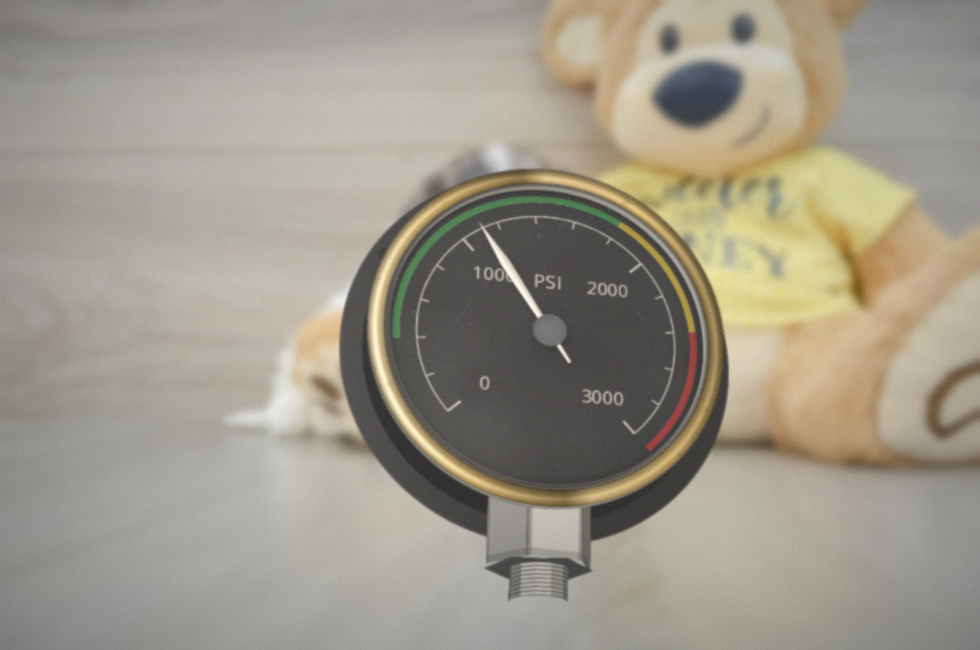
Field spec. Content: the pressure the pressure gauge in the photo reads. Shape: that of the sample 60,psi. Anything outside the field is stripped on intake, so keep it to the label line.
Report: 1100,psi
